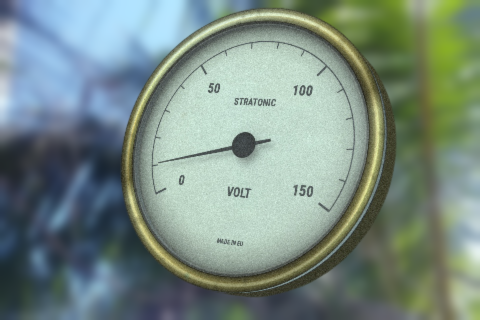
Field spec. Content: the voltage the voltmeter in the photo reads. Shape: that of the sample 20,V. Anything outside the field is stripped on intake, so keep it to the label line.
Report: 10,V
